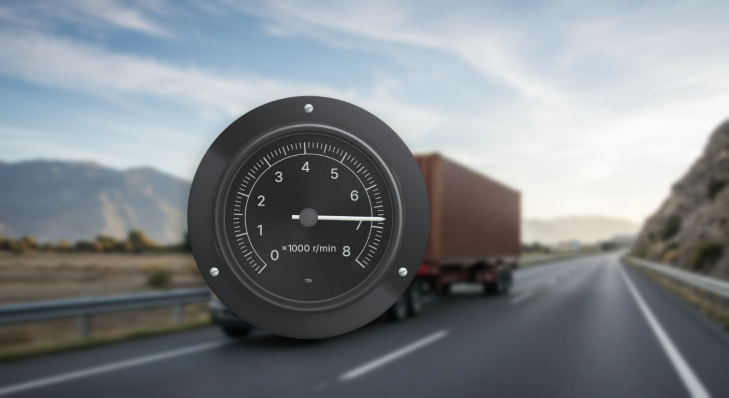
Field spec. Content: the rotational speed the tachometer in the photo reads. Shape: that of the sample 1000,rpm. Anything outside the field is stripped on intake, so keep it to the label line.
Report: 6800,rpm
